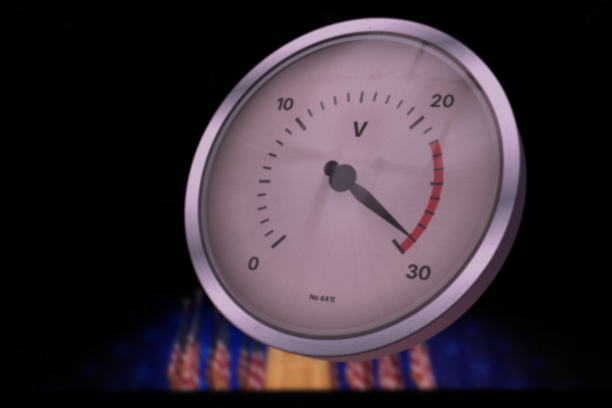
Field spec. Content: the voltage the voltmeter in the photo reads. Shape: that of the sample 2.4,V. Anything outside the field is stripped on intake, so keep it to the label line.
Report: 29,V
